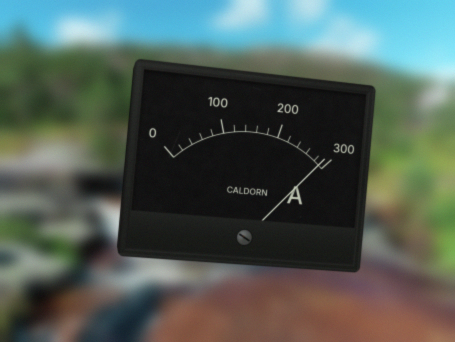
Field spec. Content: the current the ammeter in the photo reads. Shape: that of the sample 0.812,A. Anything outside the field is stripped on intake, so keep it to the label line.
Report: 290,A
